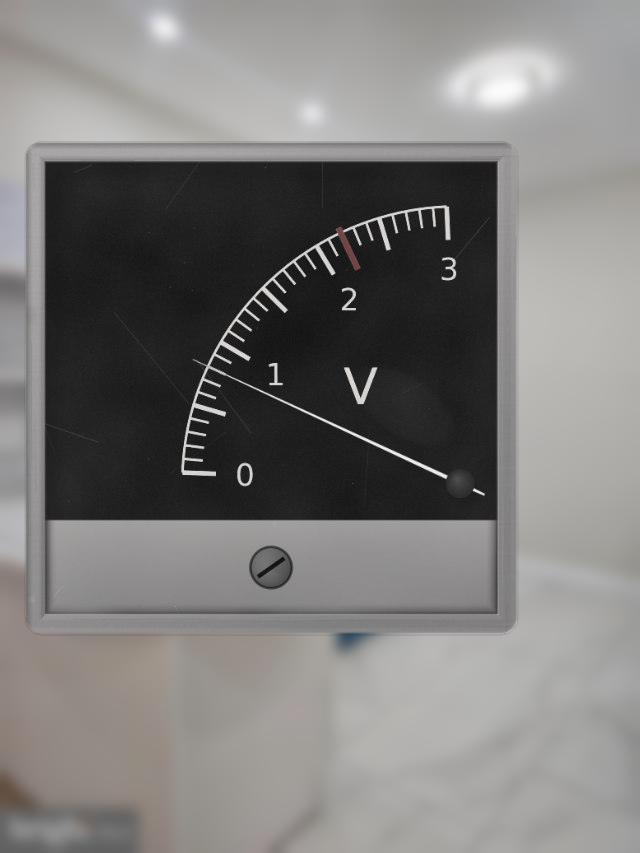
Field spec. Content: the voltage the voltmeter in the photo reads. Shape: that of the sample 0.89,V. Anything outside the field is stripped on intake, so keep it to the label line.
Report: 0.8,V
